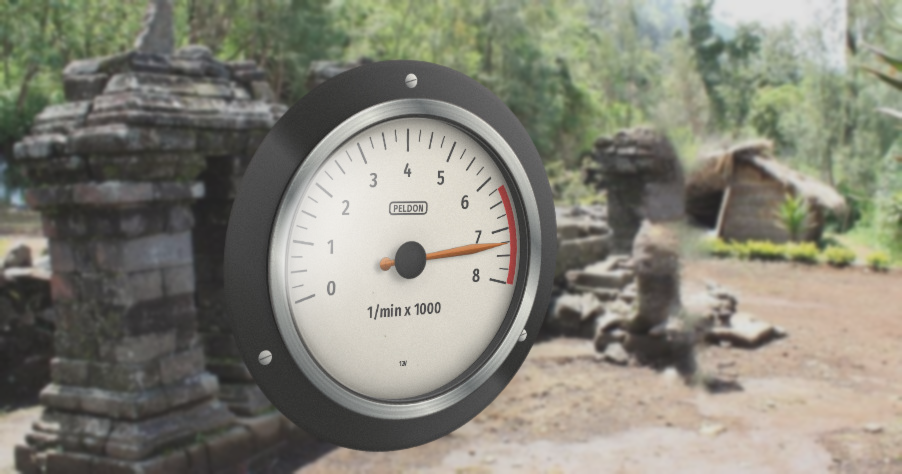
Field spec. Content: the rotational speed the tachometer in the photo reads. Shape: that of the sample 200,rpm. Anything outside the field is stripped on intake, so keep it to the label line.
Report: 7250,rpm
